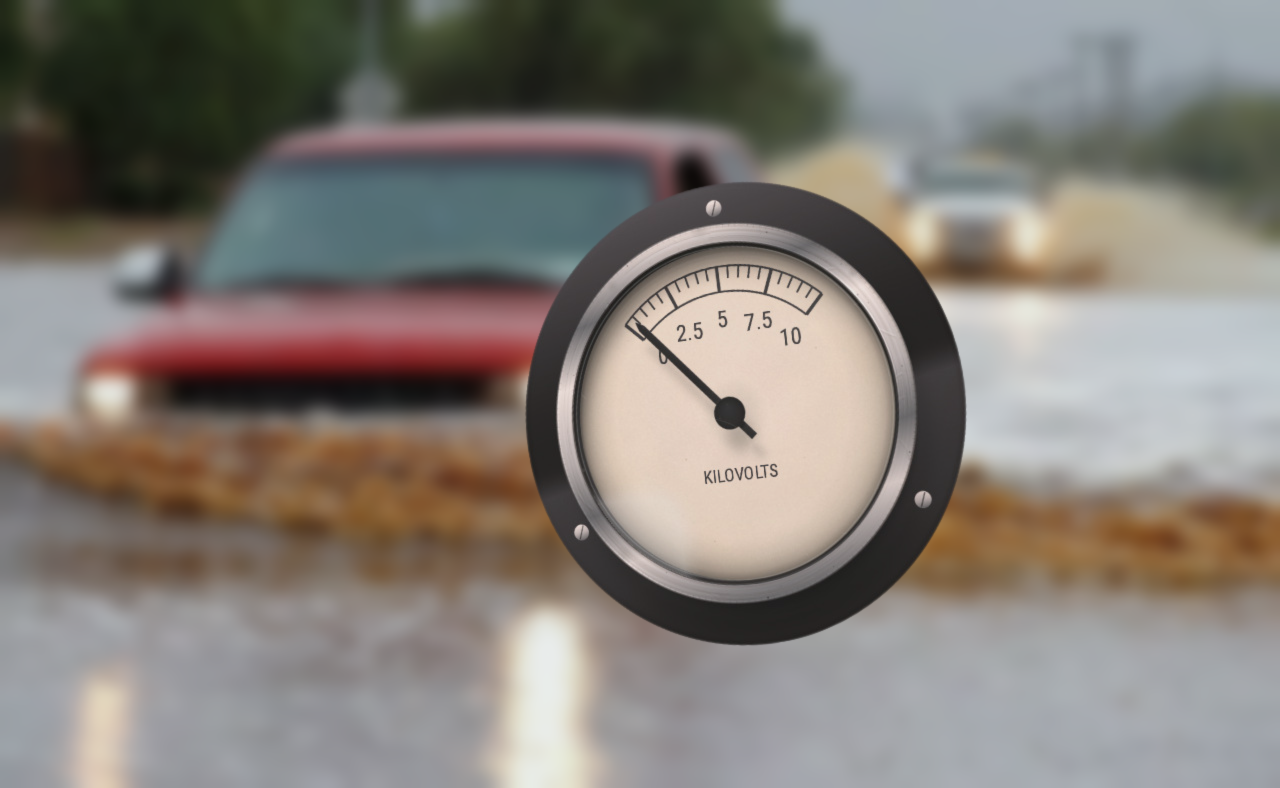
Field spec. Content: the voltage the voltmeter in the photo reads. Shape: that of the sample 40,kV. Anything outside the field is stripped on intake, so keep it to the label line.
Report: 0.5,kV
